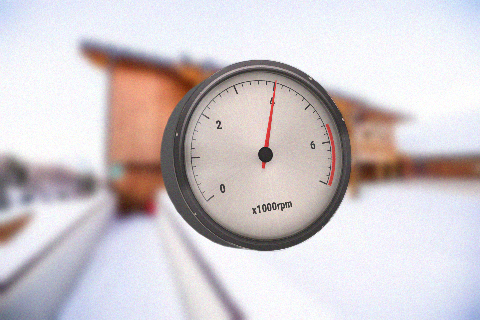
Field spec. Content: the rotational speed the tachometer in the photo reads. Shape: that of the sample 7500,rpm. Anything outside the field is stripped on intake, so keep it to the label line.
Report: 4000,rpm
